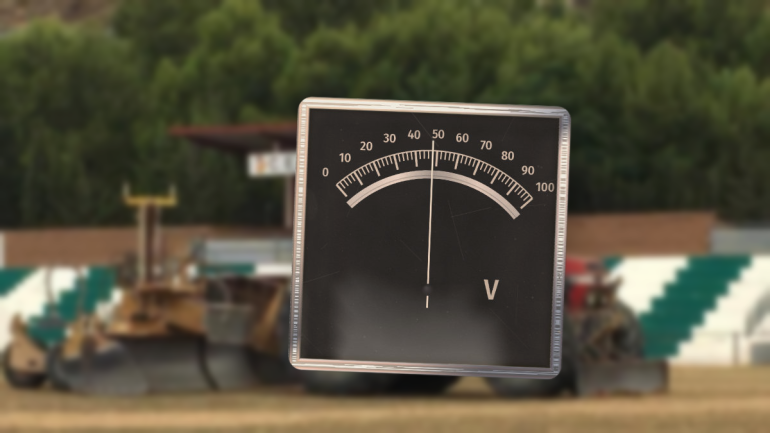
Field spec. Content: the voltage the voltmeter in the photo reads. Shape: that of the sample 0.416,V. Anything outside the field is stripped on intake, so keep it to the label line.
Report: 48,V
